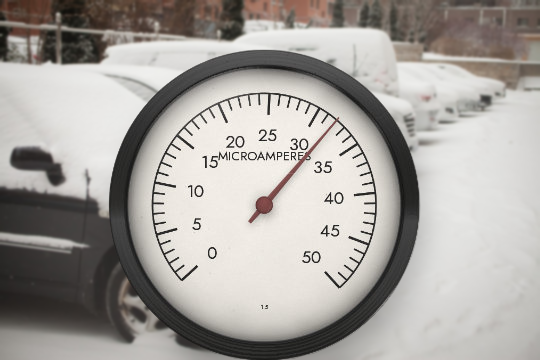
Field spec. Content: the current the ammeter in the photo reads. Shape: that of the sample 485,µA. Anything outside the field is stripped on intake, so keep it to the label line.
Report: 32,µA
